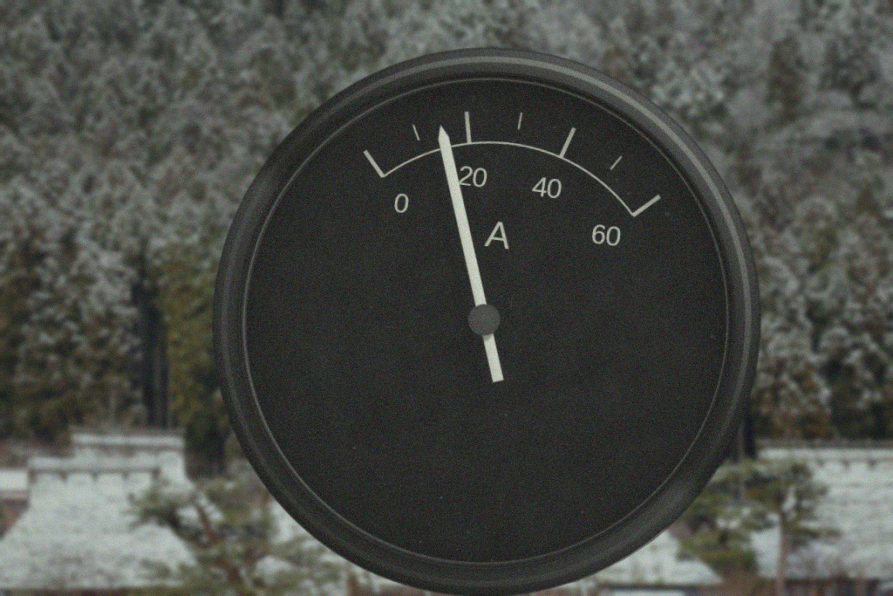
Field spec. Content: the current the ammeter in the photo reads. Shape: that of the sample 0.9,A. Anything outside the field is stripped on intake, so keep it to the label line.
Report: 15,A
